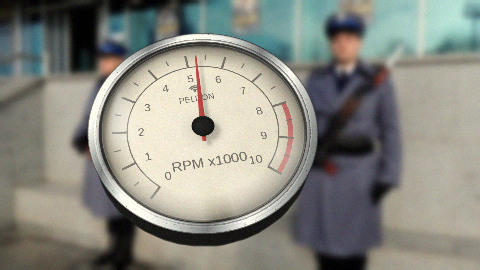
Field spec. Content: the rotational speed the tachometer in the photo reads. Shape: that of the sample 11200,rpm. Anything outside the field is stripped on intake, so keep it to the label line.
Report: 5250,rpm
